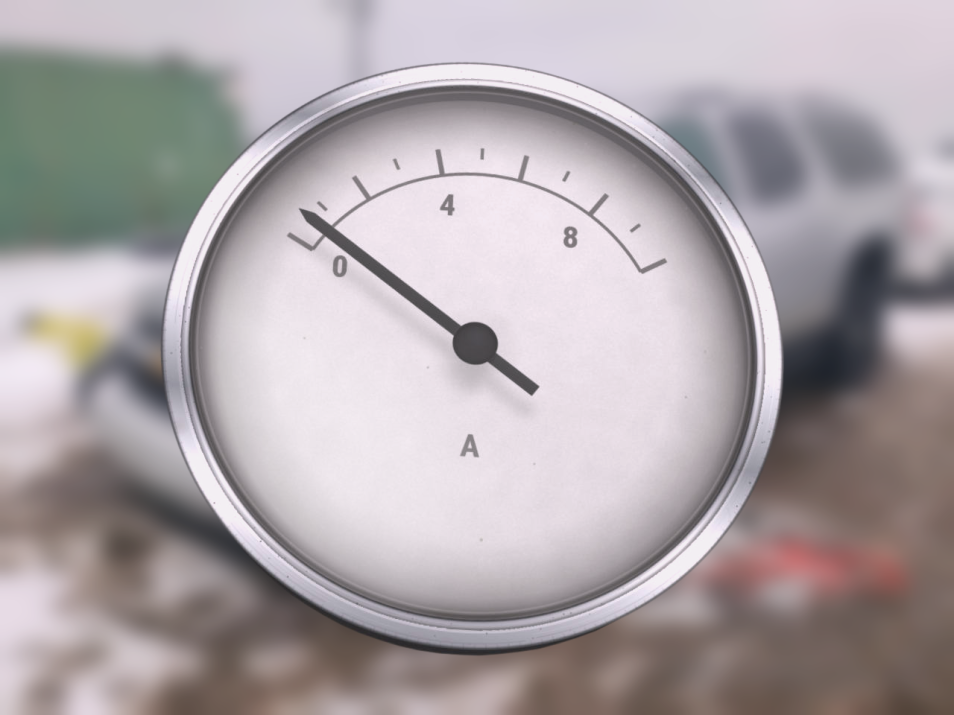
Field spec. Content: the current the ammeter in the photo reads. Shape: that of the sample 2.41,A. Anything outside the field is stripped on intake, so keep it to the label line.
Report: 0.5,A
